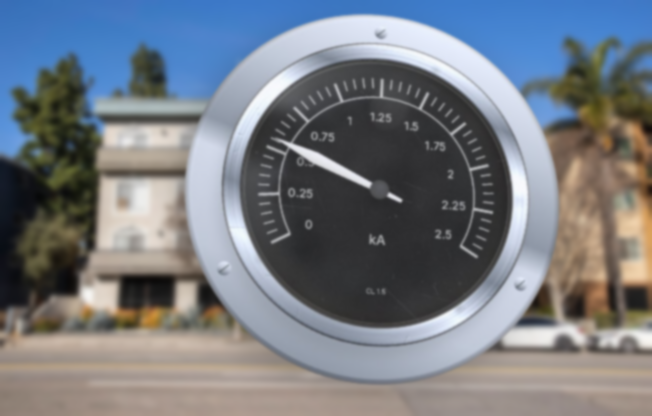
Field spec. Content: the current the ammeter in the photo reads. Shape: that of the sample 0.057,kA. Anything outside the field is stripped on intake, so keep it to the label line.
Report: 0.55,kA
